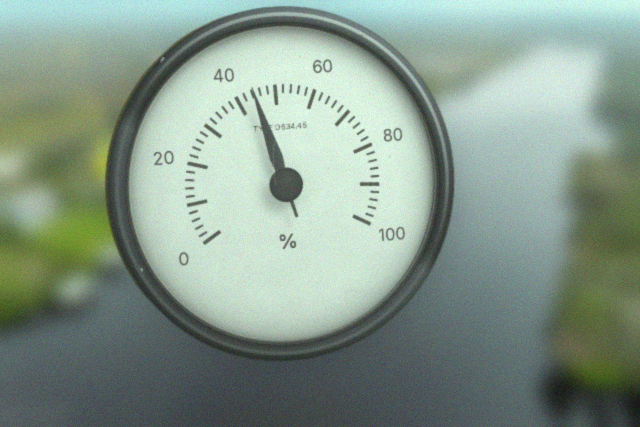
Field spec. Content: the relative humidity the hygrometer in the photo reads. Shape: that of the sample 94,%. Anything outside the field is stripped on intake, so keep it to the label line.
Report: 44,%
